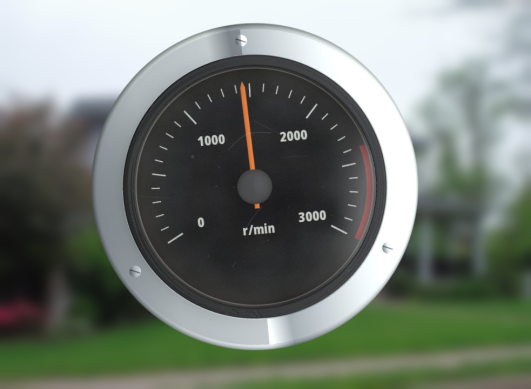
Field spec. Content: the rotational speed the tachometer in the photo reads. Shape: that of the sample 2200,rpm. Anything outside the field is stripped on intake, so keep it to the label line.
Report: 1450,rpm
